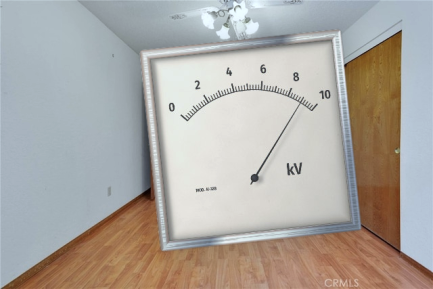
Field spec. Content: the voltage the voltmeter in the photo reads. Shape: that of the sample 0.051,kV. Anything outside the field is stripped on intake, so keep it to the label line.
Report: 9,kV
